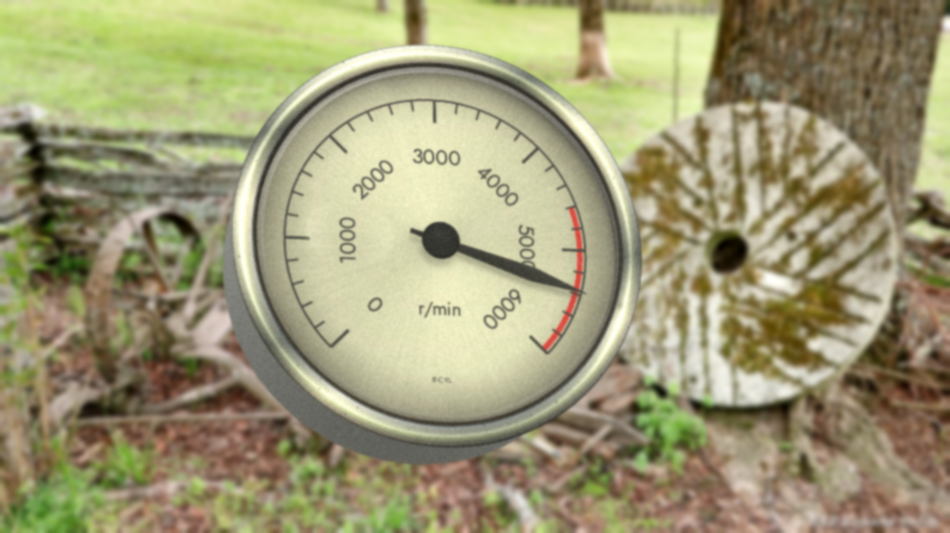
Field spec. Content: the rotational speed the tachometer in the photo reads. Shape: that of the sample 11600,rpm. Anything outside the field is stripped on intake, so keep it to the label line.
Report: 5400,rpm
